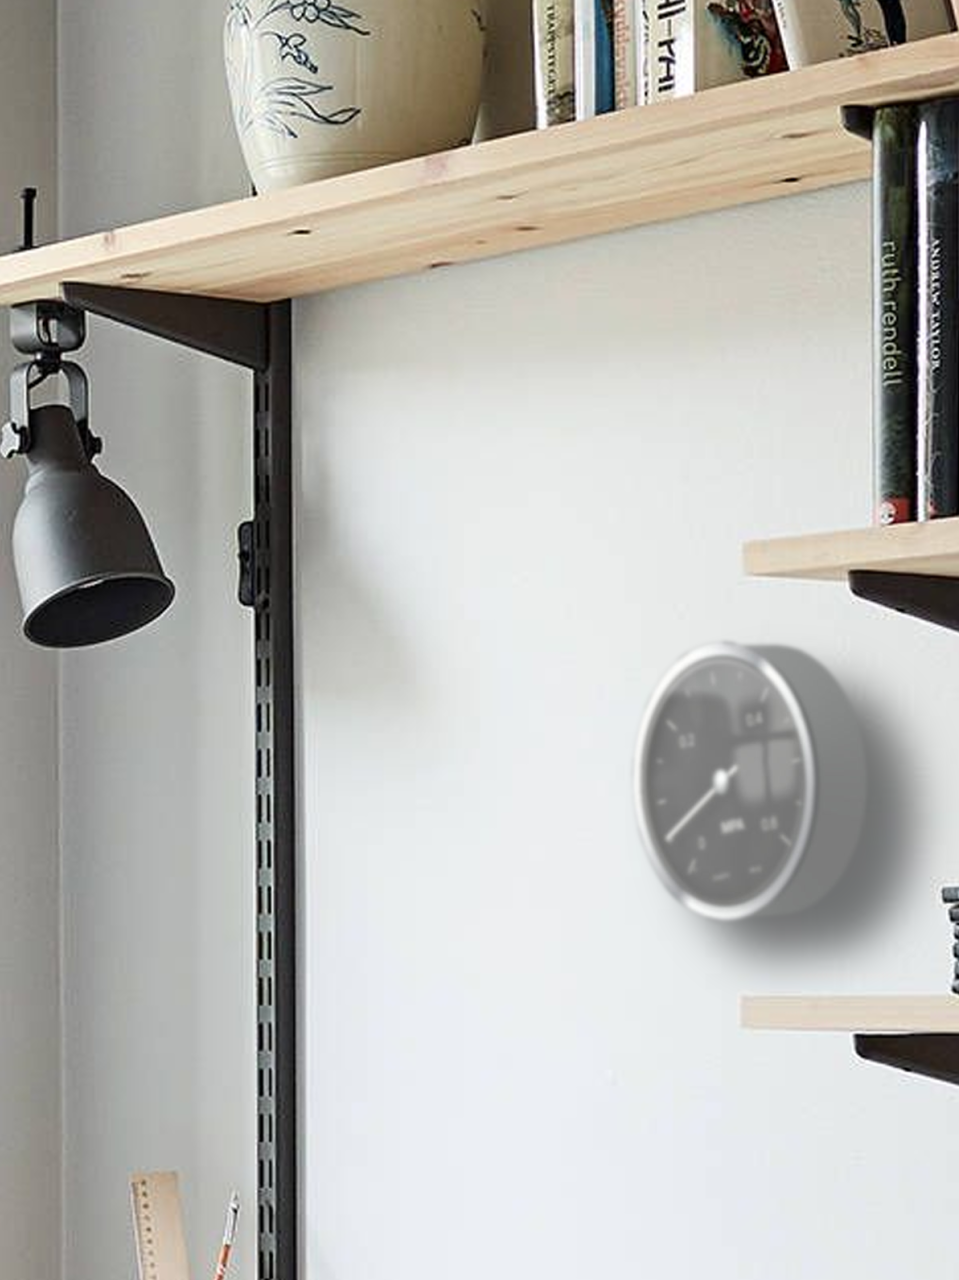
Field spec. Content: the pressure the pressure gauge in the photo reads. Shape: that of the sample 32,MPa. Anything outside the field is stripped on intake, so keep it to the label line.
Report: 0.05,MPa
